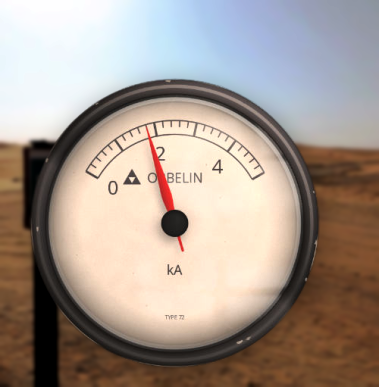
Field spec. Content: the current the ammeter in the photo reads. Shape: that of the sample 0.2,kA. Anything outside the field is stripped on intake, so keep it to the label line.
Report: 1.8,kA
